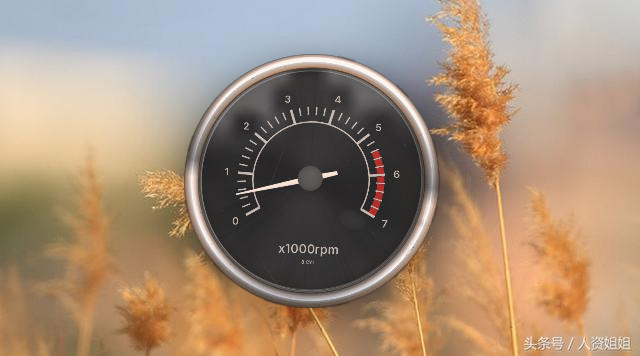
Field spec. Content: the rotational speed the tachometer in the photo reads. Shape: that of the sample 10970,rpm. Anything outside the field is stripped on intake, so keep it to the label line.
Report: 500,rpm
